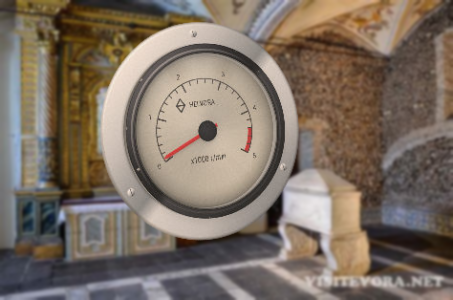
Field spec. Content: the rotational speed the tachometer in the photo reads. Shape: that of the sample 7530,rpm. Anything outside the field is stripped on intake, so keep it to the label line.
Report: 100,rpm
